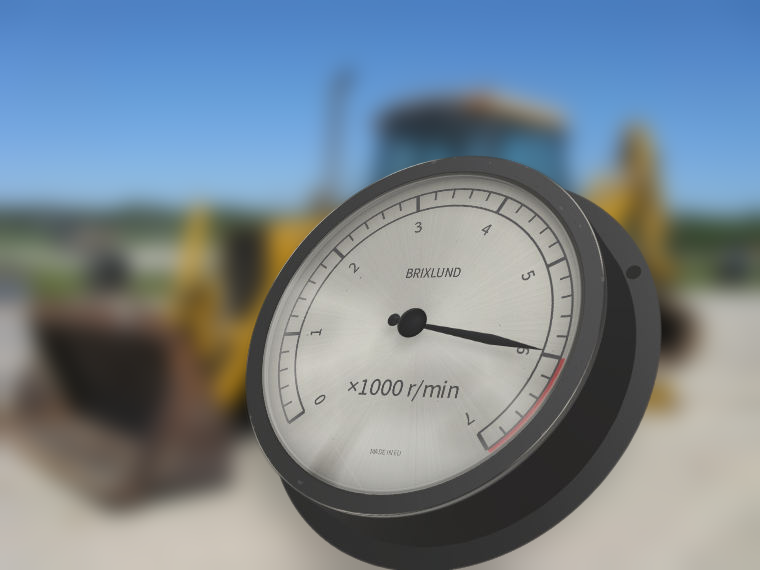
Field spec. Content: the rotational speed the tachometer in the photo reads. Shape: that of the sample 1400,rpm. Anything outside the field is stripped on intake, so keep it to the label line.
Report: 6000,rpm
